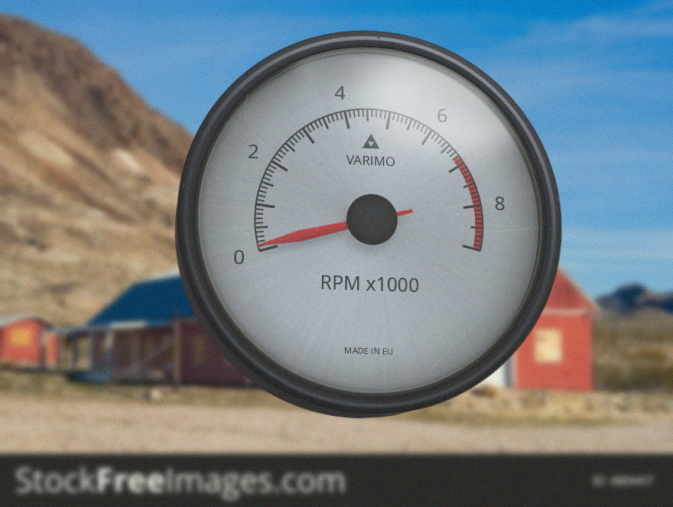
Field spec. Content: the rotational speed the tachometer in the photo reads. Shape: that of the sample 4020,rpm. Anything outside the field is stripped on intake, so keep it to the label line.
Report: 100,rpm
